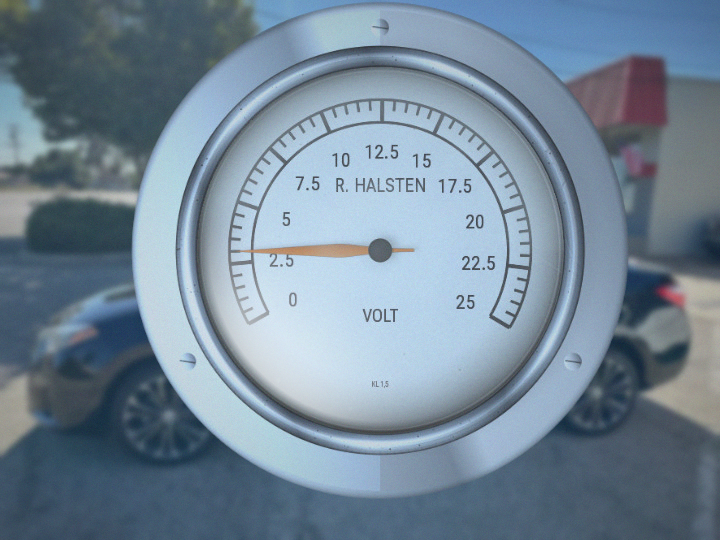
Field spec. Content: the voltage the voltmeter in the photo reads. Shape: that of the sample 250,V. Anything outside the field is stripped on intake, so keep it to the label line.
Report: 3,V
